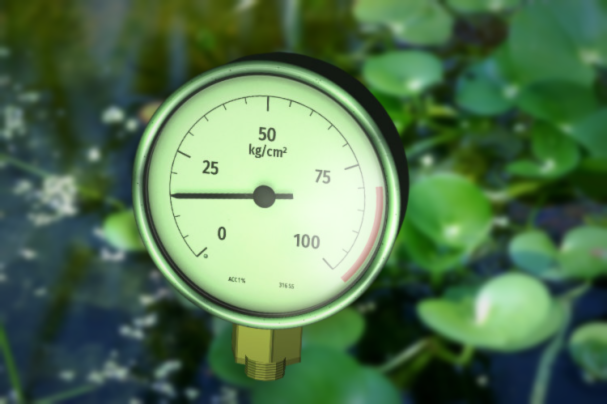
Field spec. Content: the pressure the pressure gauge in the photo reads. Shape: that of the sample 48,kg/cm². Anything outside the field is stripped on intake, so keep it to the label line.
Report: 15,kg/cm²
